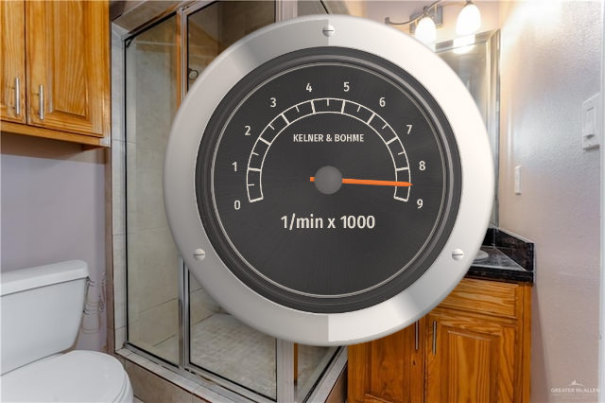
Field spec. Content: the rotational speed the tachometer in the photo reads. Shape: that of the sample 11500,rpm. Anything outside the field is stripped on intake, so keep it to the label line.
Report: 8500,rpm
